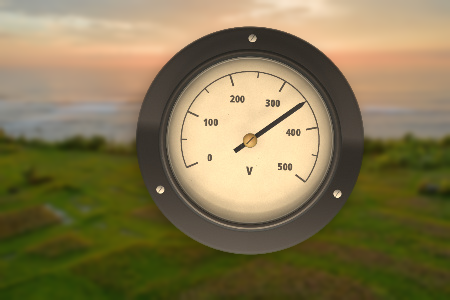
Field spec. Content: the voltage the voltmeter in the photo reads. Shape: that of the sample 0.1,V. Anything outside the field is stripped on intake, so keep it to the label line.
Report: 350,V
